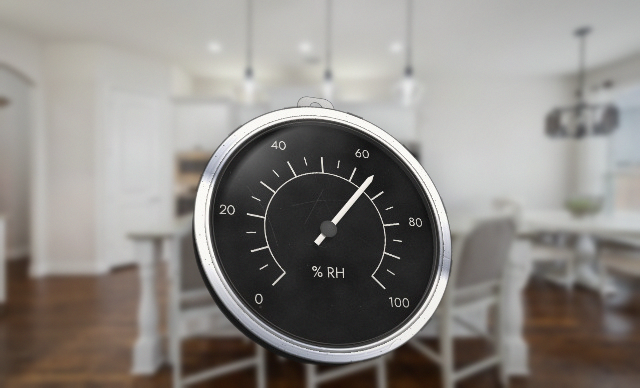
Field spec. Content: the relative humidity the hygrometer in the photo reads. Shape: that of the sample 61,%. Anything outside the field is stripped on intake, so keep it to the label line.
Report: 65,%
